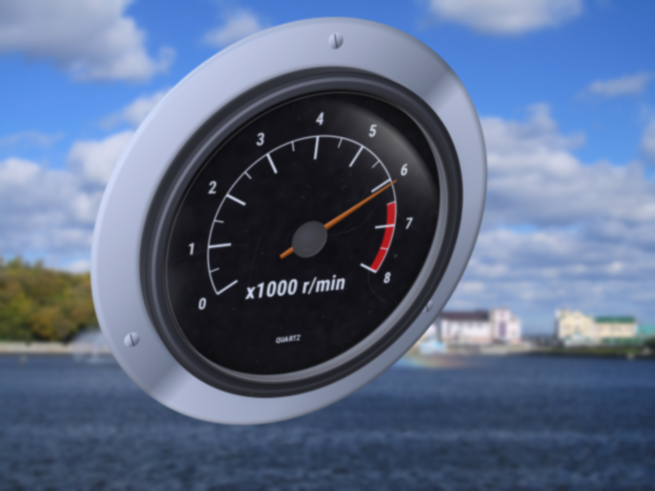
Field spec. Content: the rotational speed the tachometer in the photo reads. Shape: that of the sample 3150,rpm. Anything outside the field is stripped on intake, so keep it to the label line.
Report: 6000,rpm
